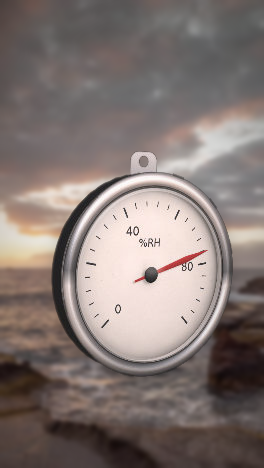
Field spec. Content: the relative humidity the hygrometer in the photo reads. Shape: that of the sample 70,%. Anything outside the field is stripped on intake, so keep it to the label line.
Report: 76,%
